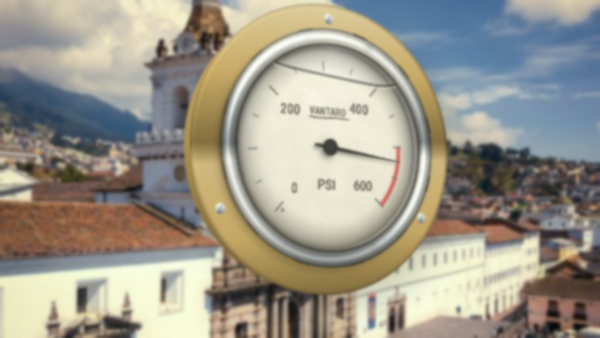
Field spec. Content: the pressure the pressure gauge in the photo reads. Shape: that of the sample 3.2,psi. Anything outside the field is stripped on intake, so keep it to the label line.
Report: 525,psi
